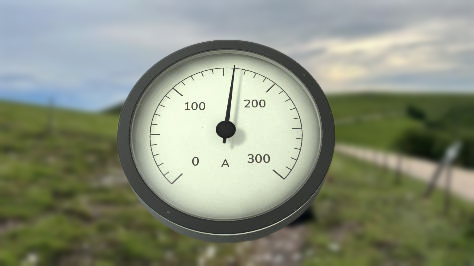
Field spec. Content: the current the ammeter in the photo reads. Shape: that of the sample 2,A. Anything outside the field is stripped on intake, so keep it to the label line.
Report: 160,A
